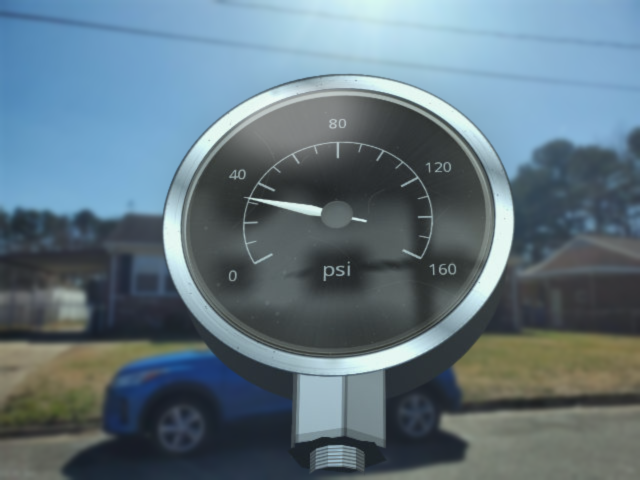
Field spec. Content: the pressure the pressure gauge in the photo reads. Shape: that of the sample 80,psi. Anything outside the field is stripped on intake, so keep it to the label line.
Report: 30,psi
